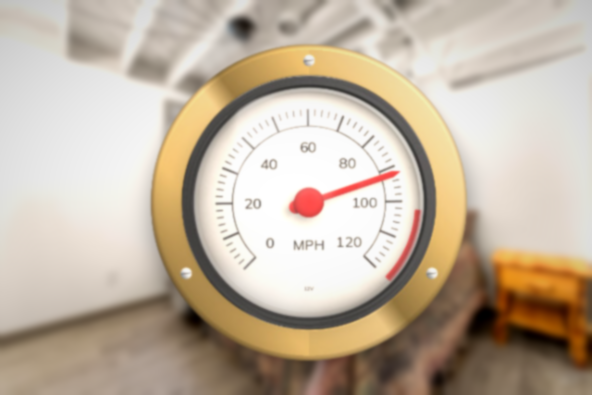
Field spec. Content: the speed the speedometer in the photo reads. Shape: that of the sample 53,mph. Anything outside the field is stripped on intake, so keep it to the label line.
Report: 92,mph
